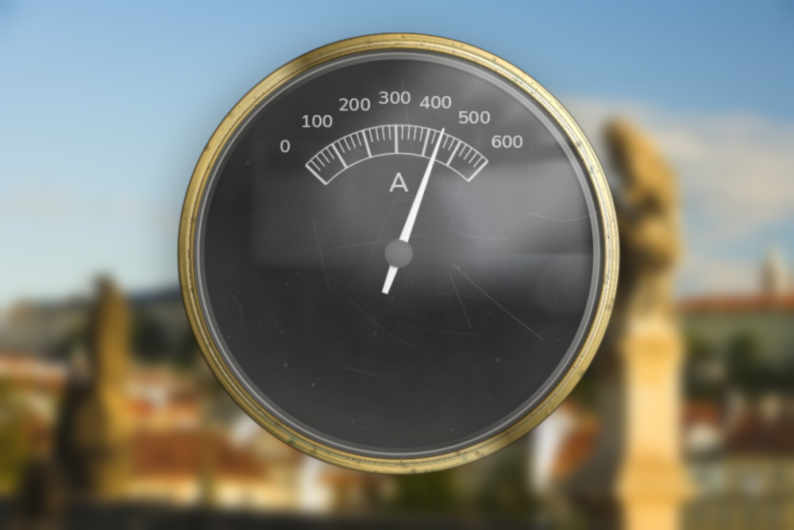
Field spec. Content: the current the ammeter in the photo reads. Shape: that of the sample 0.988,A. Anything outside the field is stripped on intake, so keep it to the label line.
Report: 440,A
